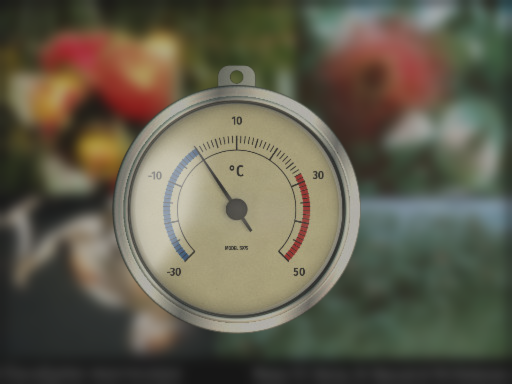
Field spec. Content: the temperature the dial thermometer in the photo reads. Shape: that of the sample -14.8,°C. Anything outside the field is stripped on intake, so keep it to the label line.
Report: 0,°C
